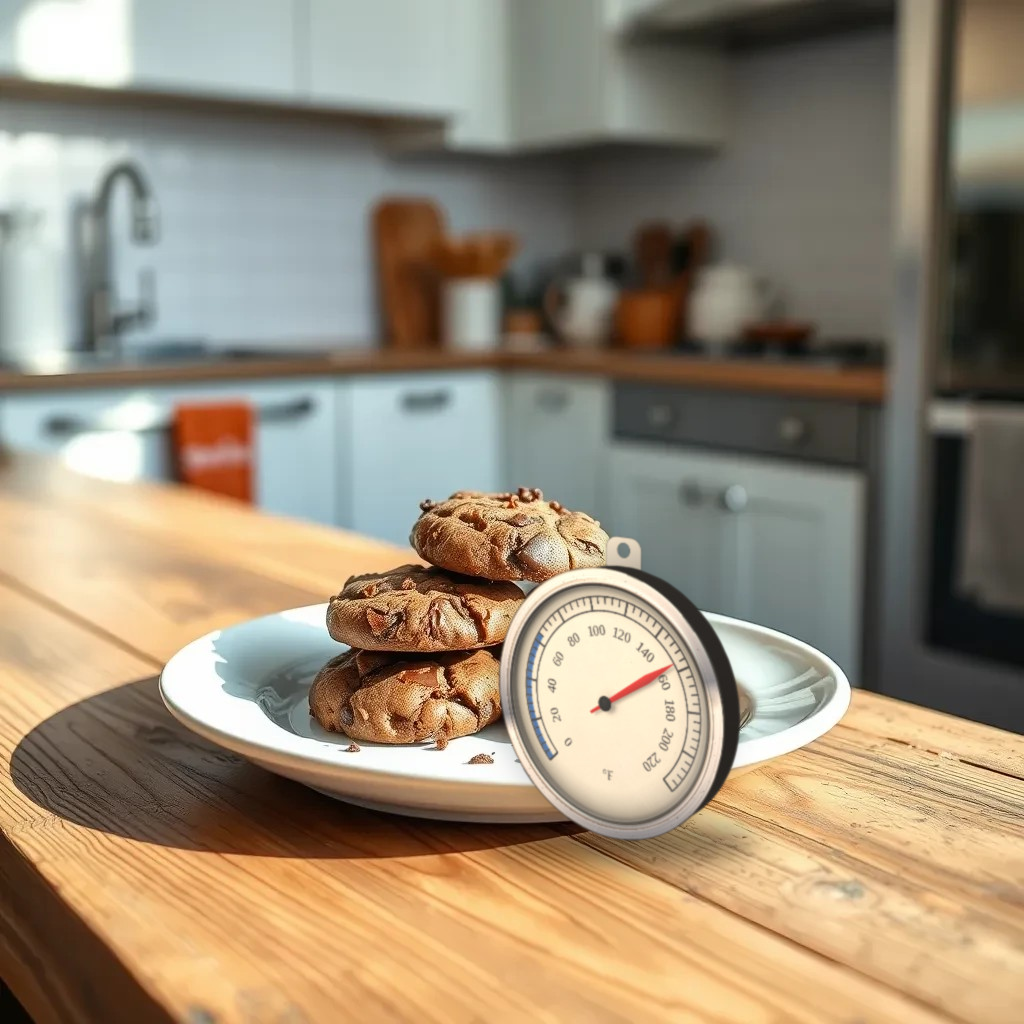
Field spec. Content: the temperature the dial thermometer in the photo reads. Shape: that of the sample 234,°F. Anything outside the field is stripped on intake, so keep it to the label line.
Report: 156,°F
